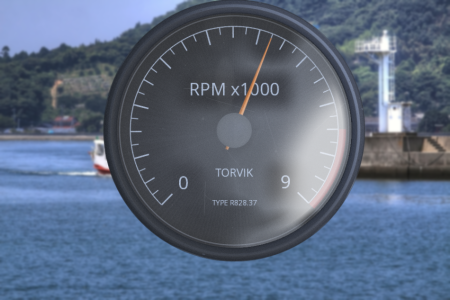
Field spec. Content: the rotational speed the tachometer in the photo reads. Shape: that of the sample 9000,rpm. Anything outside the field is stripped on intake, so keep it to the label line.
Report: 5250,rpm
